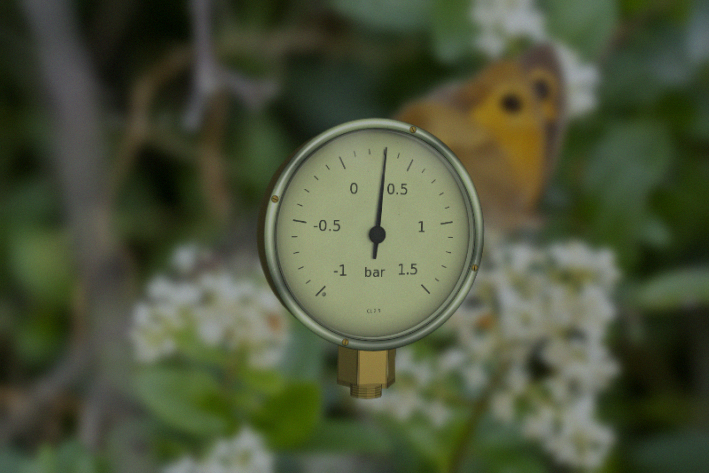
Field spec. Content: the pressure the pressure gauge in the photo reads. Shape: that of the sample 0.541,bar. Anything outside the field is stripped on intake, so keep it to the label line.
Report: 0.3,bar
